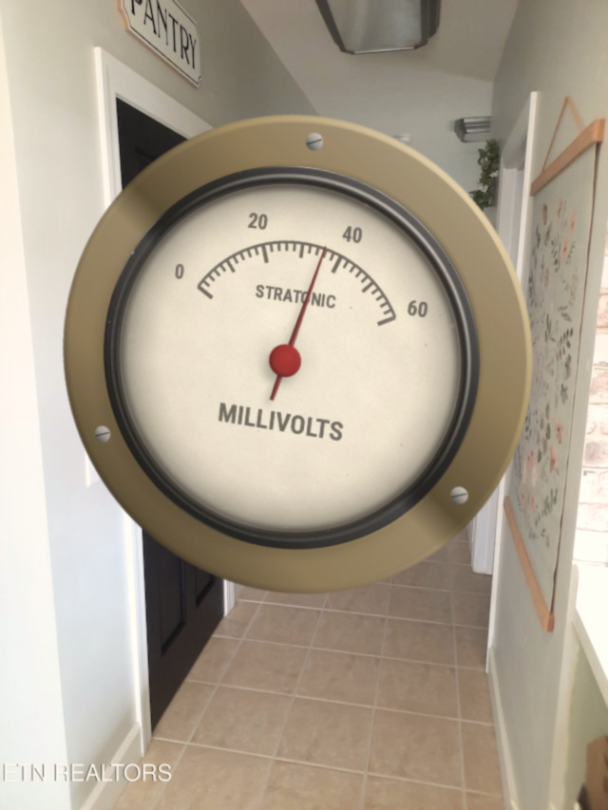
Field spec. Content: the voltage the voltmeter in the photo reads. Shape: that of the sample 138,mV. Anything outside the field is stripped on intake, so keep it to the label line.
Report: 36,mV
